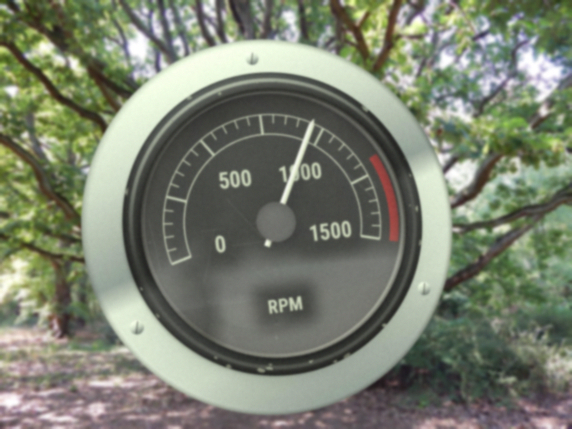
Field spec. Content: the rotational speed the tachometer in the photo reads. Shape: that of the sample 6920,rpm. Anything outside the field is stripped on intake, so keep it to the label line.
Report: 950,rpm
